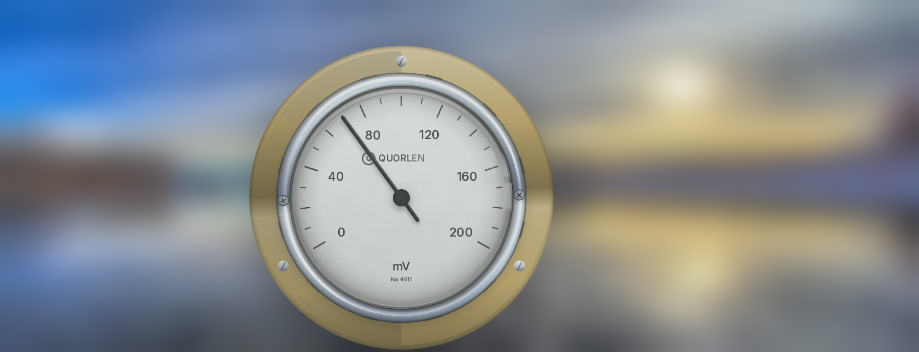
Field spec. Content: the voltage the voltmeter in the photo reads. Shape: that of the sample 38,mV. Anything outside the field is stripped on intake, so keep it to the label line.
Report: 70,mV
